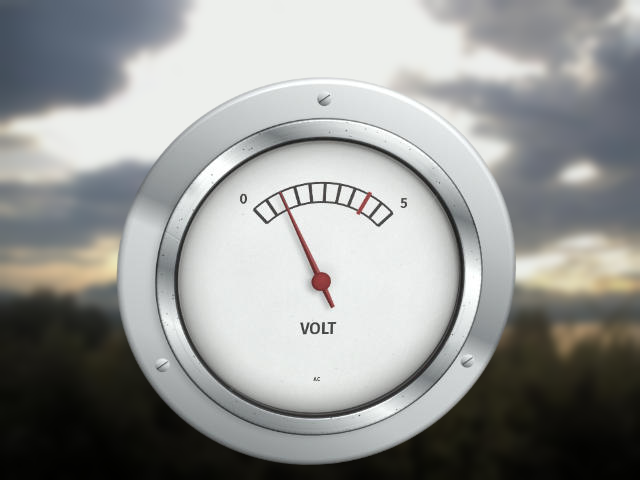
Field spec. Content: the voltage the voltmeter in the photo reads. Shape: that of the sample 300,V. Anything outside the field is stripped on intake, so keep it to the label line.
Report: 1,V
